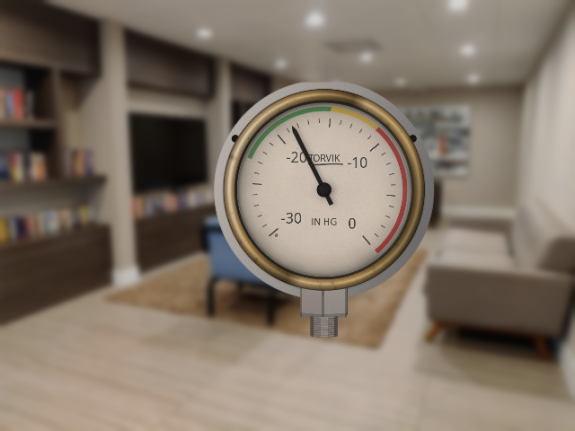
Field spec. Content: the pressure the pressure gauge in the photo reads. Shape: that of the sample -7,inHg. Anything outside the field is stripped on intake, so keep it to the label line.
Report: -18.5,inHg
